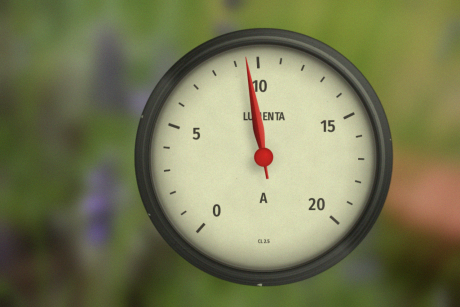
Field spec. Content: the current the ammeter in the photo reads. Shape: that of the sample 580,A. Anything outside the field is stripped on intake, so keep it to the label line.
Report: 9.5,A
